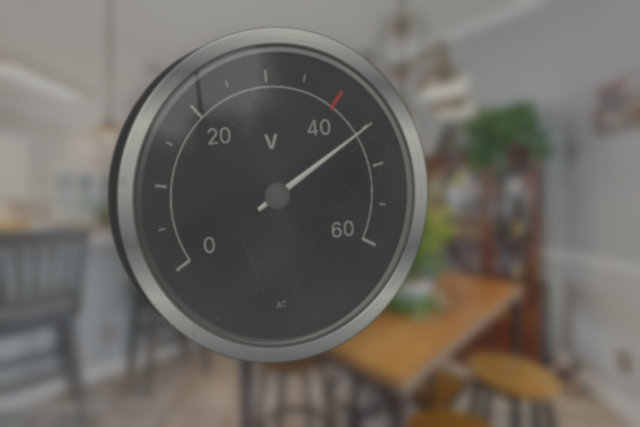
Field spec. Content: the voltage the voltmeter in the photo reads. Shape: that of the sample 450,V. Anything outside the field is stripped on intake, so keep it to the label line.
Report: 45,V
